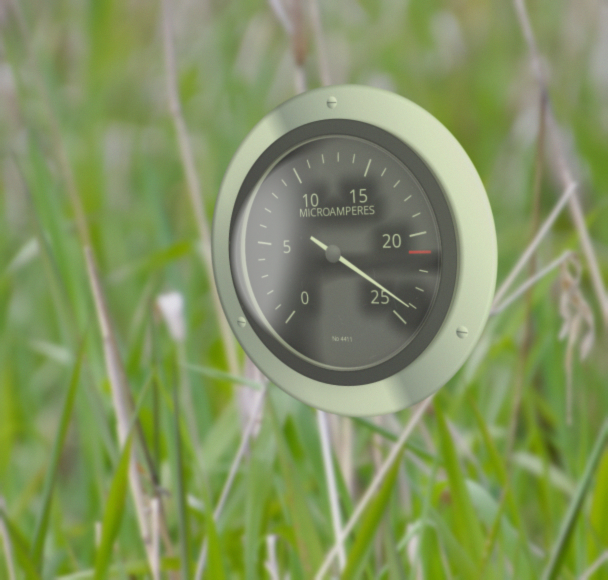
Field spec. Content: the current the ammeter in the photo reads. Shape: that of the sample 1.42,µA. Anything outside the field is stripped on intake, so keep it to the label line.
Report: 24,µA
